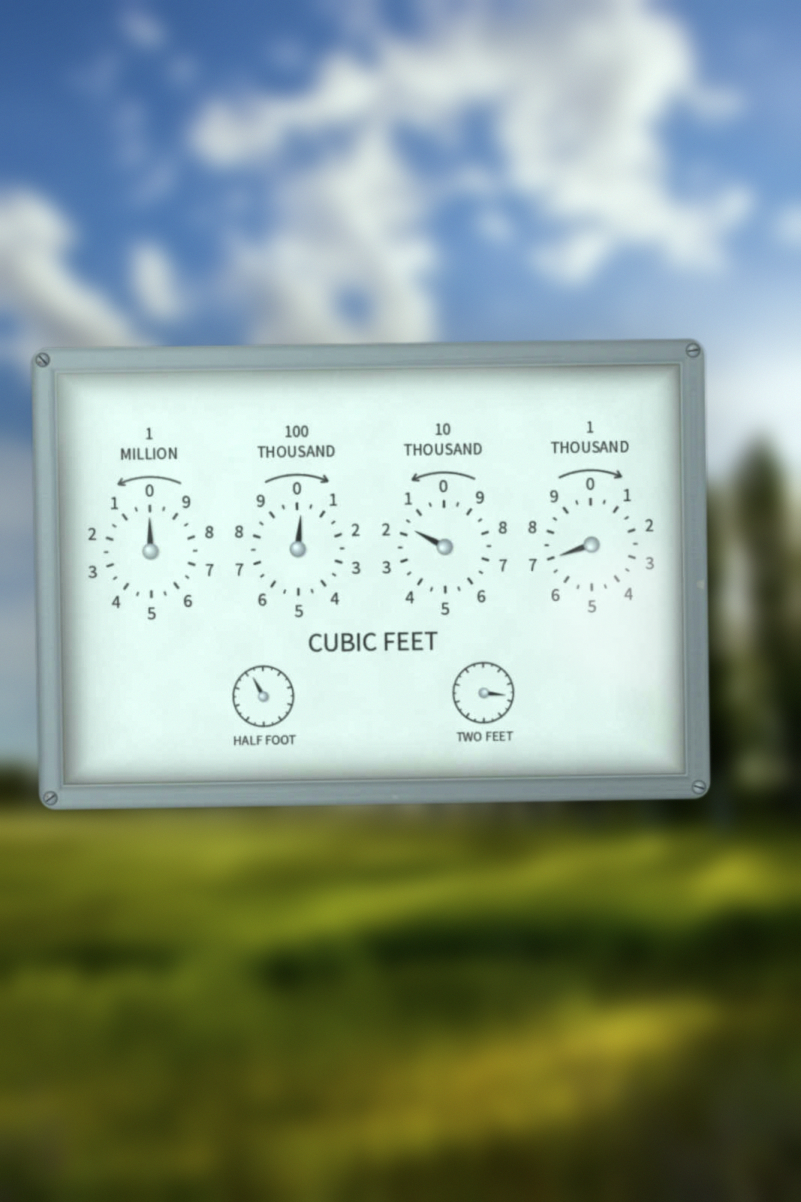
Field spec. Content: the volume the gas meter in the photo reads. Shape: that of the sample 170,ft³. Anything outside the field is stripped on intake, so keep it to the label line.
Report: 1700,ft³
